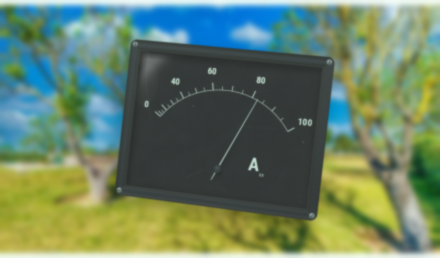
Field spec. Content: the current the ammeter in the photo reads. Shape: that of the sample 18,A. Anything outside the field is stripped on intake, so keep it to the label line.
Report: 82.5,A
